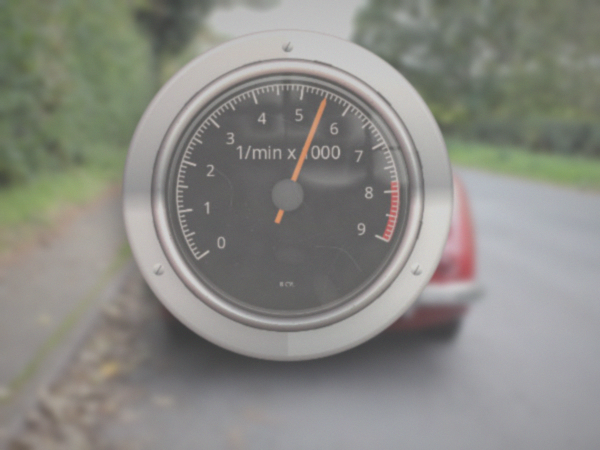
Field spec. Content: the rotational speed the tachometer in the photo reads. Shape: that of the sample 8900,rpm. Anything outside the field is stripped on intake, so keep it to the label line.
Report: 5500,rpm
